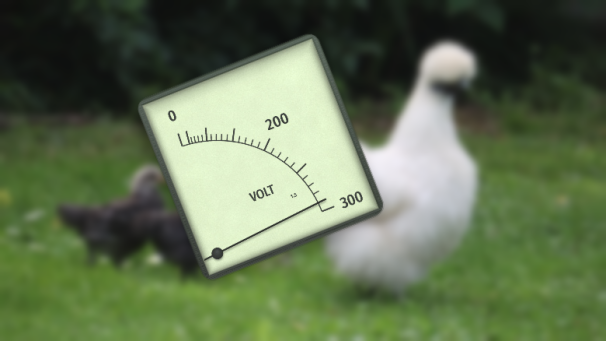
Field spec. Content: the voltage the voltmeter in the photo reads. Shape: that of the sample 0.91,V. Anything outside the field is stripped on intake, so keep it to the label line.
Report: 290,V
